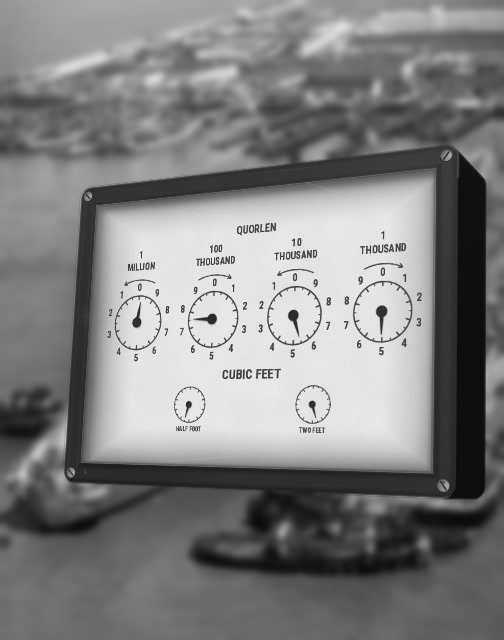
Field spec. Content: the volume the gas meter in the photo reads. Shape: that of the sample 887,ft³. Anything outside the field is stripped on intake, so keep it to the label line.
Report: 975500,ft³
